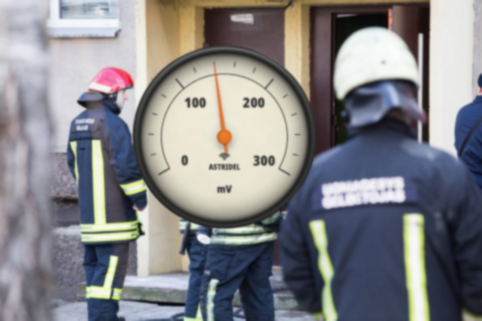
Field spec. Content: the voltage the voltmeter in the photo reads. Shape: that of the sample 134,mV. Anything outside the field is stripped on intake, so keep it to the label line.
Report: 140,mV
